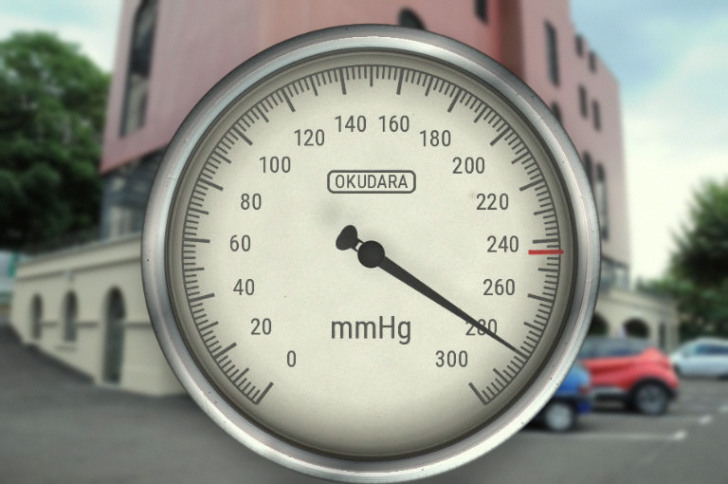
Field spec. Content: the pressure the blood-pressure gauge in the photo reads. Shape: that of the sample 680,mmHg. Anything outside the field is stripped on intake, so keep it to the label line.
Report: 280,mmHg
